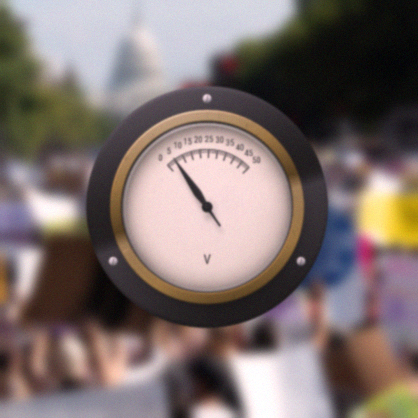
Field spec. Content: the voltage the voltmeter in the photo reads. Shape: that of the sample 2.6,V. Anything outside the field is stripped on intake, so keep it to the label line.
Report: 5,V
